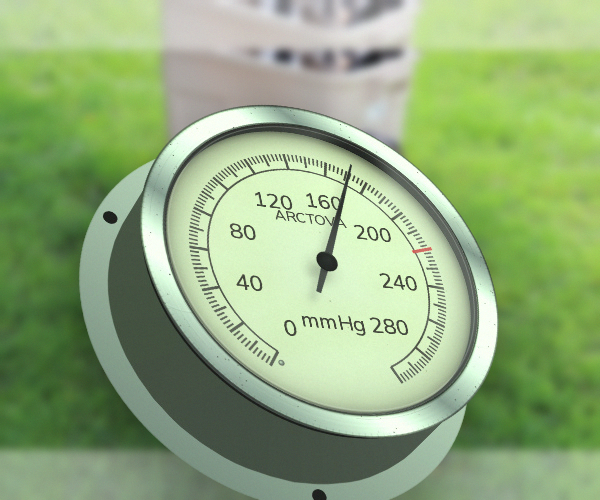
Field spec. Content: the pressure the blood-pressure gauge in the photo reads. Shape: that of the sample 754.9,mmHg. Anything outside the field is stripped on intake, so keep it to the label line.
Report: 170,mmHg
